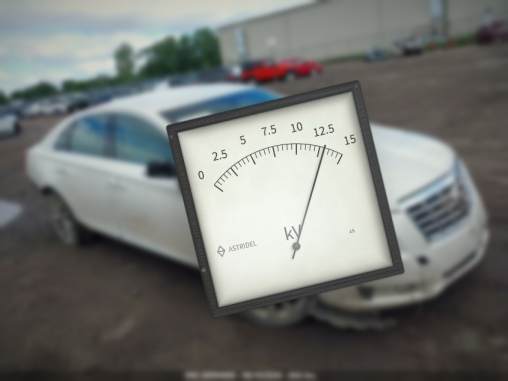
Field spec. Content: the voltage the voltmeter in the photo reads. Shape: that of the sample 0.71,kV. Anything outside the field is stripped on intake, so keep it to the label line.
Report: 13,kV
